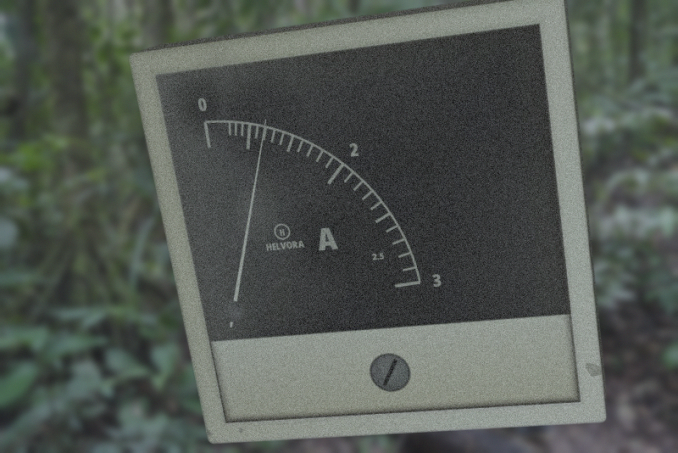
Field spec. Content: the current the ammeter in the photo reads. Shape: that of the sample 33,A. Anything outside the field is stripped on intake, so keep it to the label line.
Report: 1.2,A
